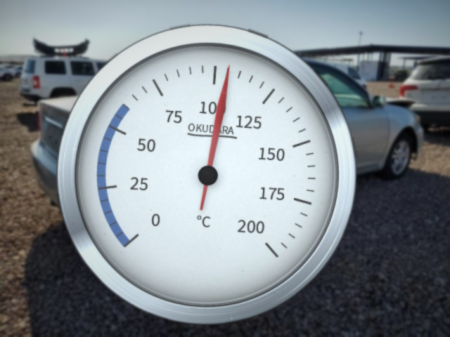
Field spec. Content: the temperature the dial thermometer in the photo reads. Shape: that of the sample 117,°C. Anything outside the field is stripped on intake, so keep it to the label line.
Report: 105,°C
